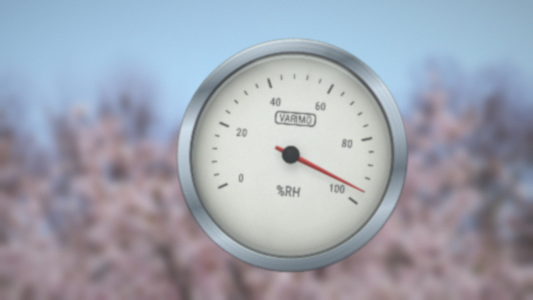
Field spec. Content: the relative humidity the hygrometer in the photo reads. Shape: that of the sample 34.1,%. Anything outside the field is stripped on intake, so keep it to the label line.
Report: 96,%
